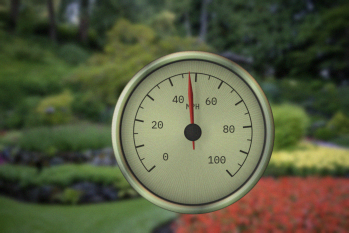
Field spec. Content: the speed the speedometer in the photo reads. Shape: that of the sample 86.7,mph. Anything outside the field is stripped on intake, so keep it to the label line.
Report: 47.5,mph
